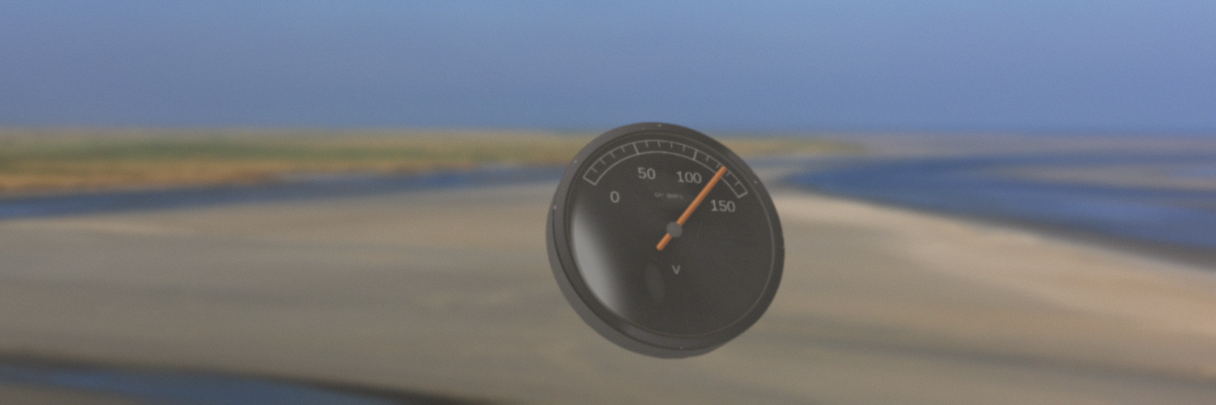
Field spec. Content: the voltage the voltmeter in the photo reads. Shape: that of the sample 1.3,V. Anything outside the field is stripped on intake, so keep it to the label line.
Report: 125,V
